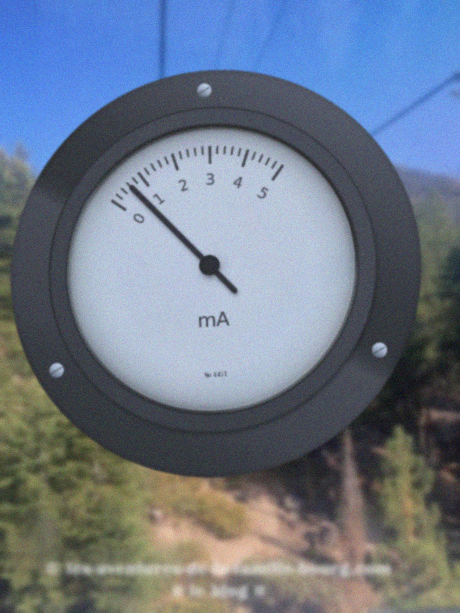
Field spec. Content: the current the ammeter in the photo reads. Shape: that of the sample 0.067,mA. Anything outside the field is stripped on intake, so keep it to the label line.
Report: 0.6,mA
